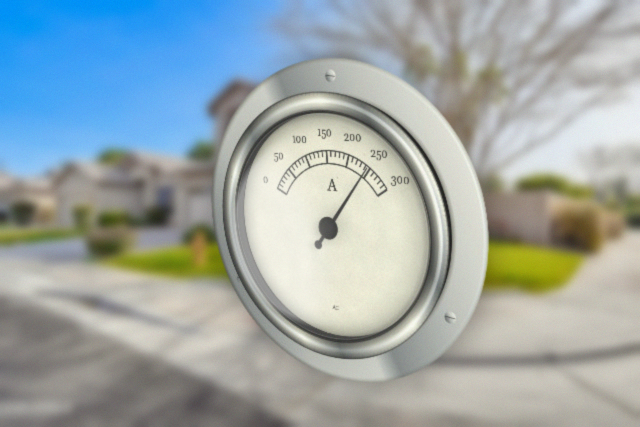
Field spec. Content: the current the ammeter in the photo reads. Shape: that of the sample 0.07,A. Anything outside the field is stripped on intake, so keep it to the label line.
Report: 250,A
